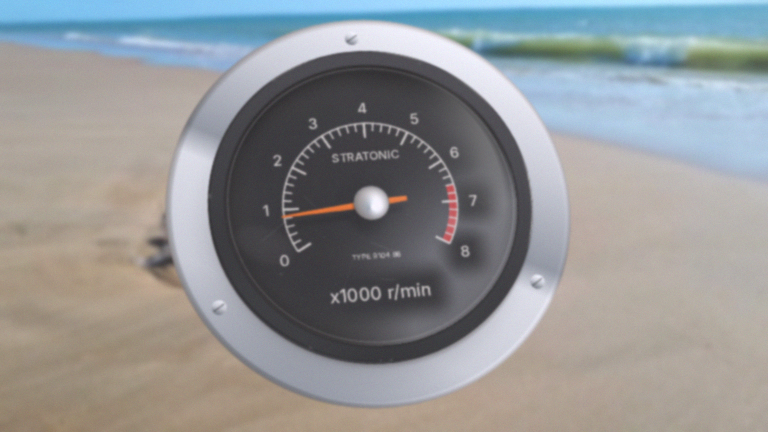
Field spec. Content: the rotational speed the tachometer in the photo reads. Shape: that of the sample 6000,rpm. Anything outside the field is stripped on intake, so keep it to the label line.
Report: 800,rpm
